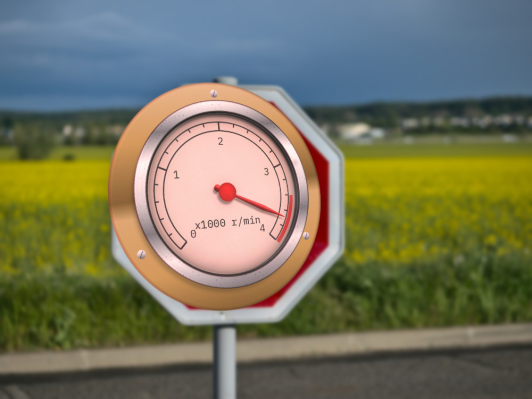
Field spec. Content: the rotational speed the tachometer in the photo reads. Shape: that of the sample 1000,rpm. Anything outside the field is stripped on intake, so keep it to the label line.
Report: 3700,rpm
